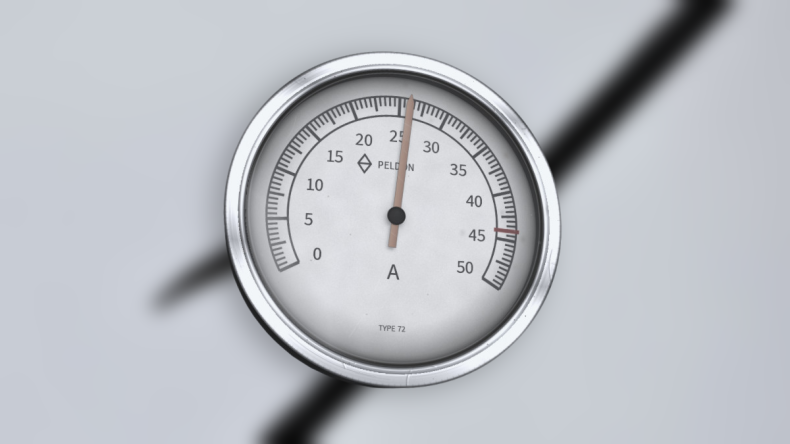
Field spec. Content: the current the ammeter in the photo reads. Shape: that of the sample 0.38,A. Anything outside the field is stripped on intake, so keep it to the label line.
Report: 26,A
